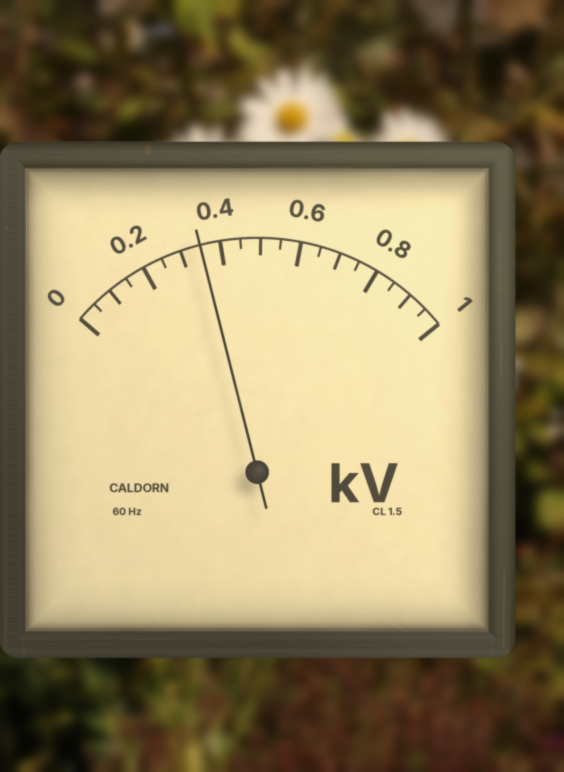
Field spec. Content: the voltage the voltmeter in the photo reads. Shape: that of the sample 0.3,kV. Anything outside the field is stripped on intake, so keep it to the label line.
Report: 0.35,kV
